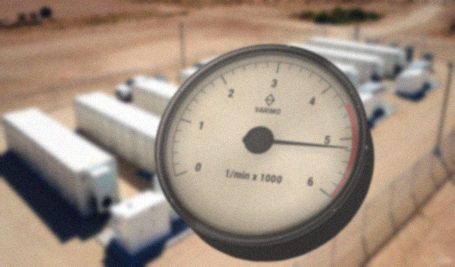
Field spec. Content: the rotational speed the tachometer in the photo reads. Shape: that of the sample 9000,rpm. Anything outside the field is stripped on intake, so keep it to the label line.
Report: 5200,rpm
